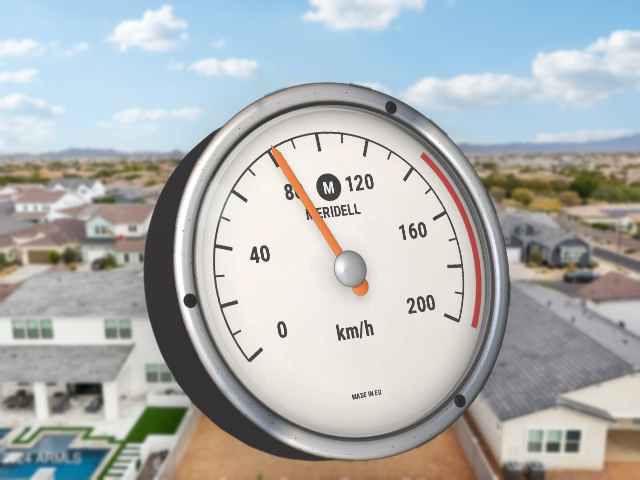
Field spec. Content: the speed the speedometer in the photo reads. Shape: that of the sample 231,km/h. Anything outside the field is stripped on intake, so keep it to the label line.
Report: 80,km/h
